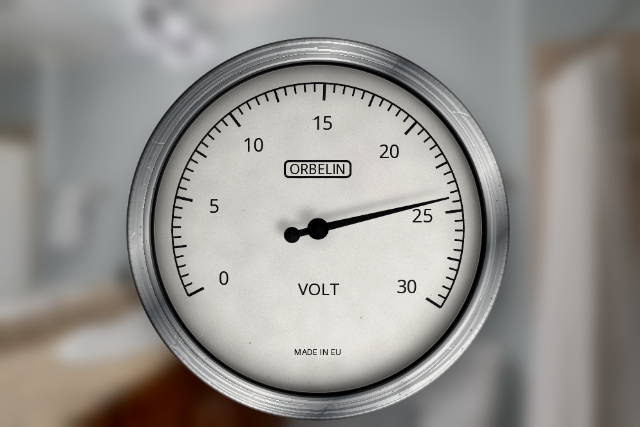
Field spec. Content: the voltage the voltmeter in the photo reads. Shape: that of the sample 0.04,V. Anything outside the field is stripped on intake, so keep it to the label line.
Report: 24.25,V
